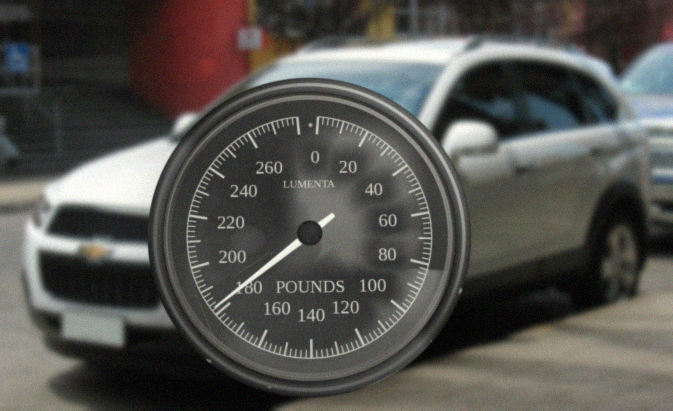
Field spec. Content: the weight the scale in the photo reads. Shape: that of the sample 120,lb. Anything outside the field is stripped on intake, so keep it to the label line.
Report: 182,lb
